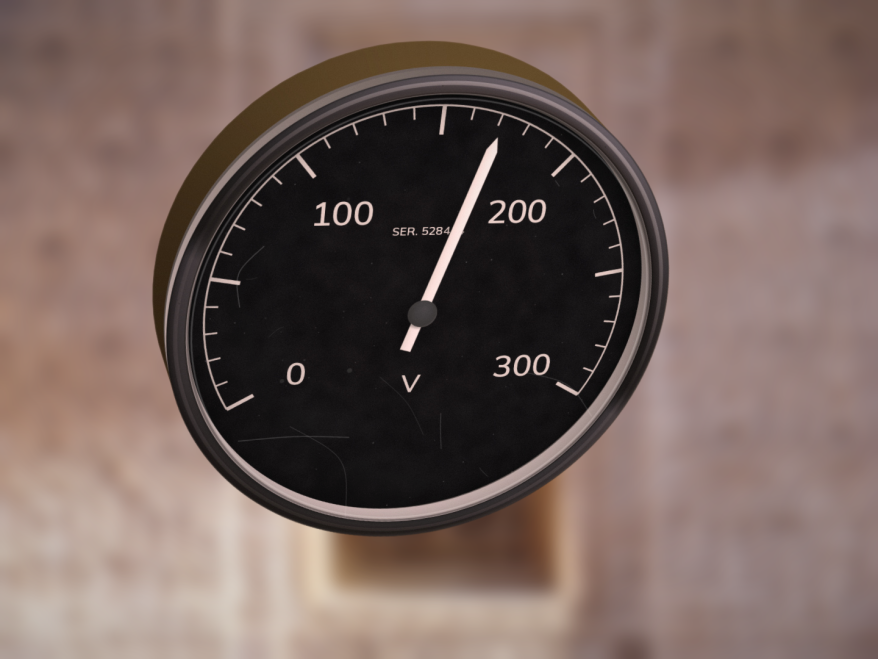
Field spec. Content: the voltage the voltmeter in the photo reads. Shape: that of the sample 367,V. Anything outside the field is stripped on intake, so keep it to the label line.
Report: 170,V
